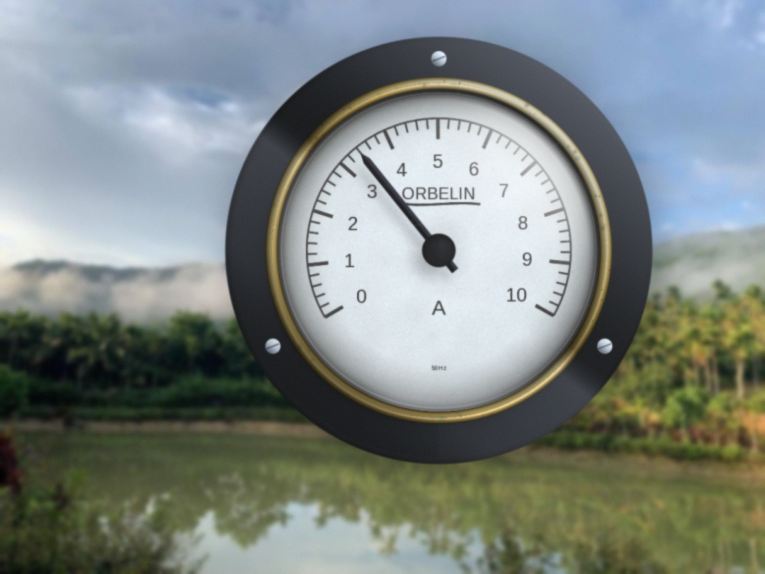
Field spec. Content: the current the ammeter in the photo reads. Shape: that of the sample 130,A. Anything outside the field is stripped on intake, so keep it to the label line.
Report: 3.4,A
